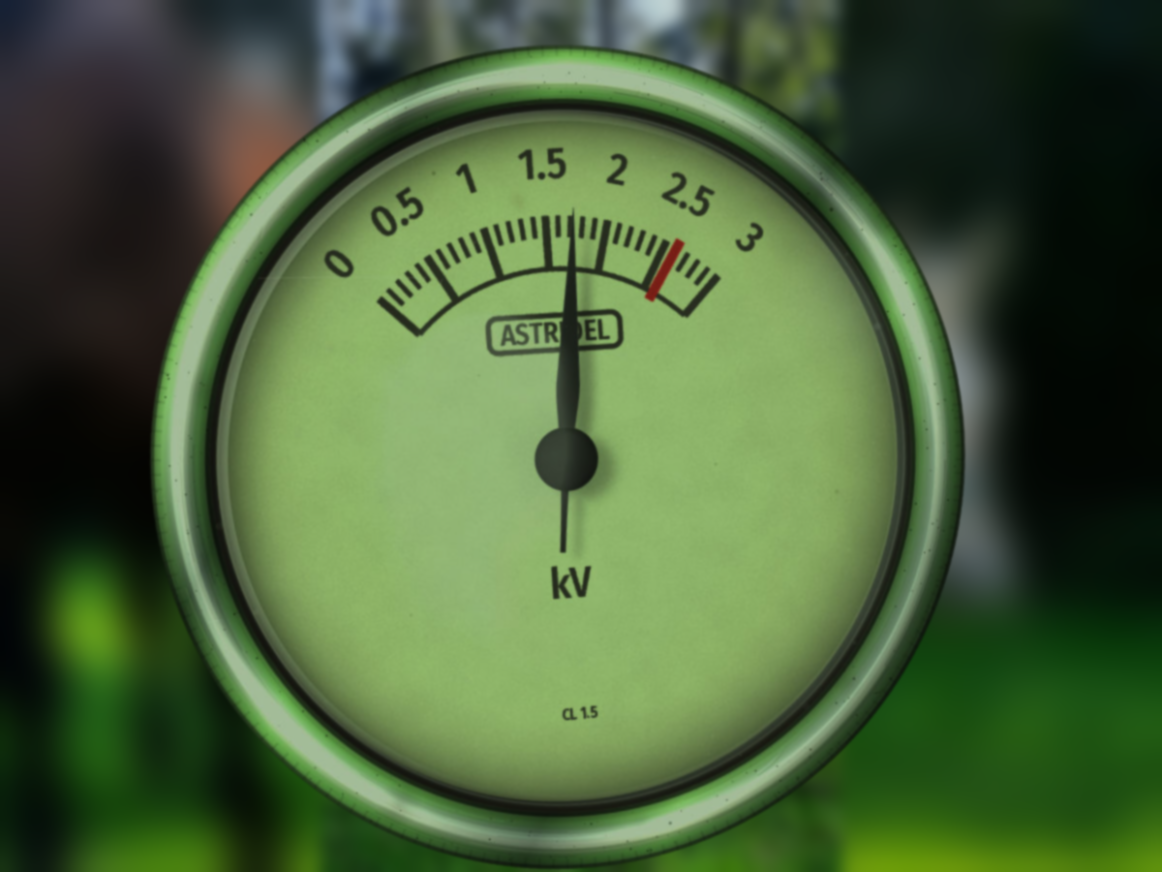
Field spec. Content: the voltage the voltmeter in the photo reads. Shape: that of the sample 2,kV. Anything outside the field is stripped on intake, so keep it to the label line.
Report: 1.7,kV
